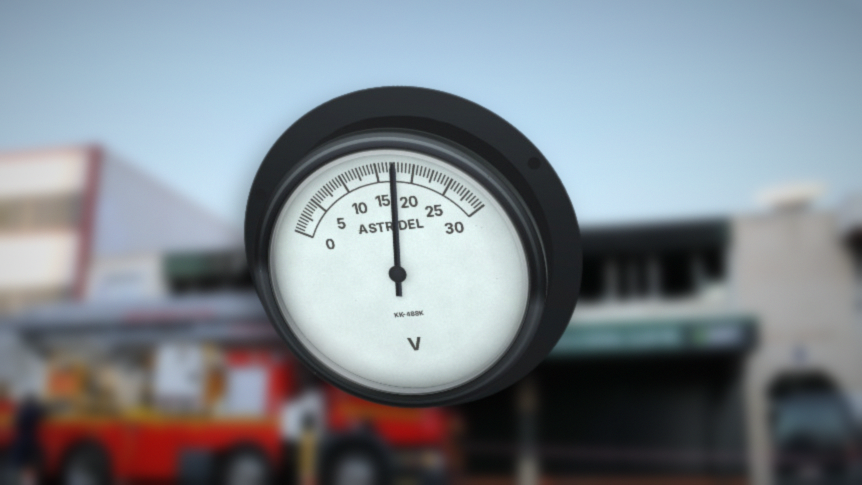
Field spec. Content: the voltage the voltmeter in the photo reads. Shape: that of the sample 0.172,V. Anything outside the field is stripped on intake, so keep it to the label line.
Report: 17.5,V
